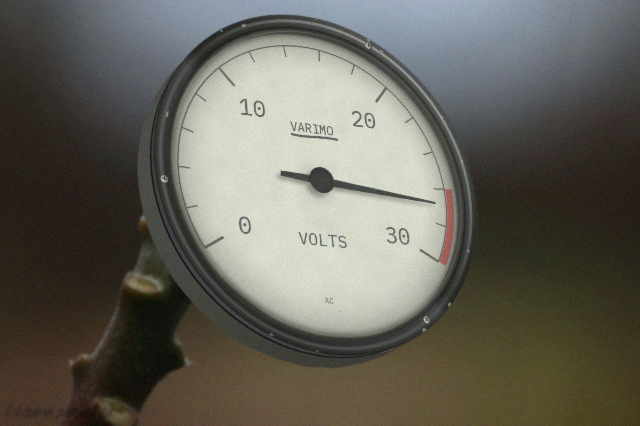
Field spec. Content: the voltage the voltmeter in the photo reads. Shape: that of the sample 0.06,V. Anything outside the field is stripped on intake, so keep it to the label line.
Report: 27,V
